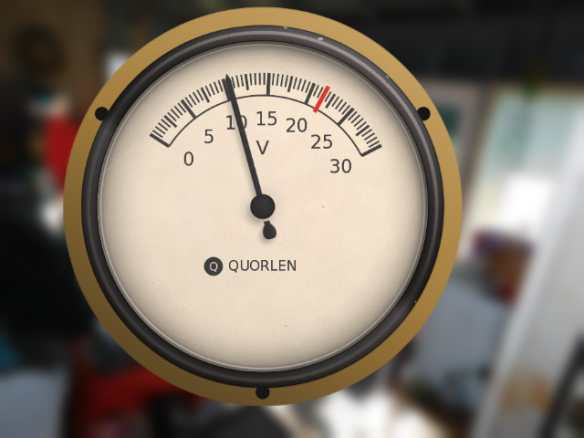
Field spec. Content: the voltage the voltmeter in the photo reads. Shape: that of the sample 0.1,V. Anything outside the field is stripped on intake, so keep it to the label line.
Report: 10.5,V
